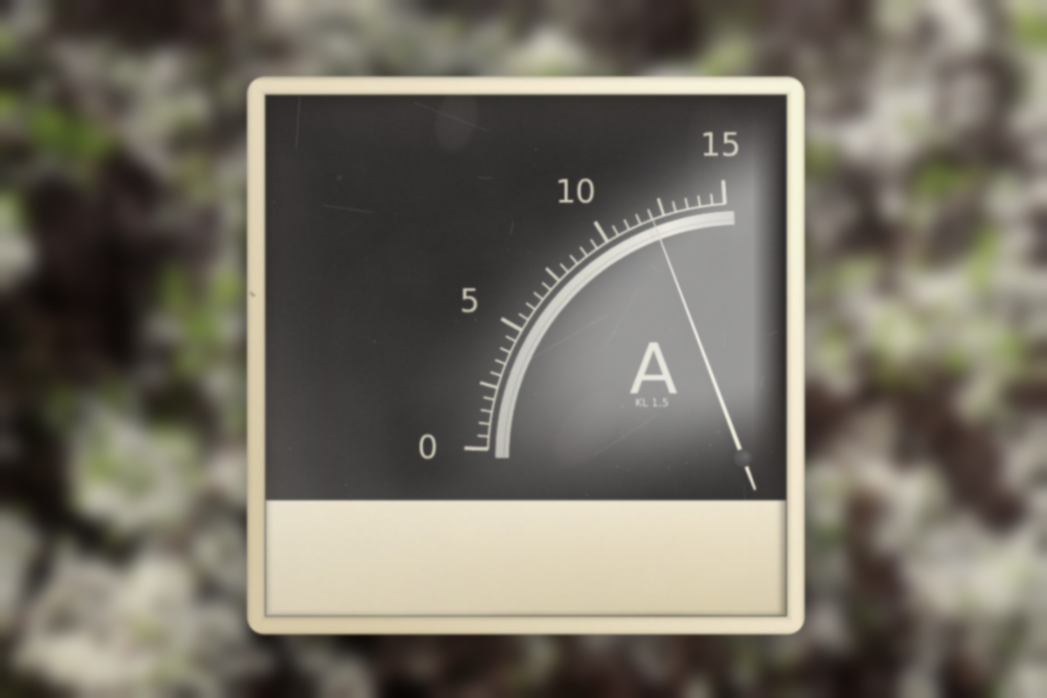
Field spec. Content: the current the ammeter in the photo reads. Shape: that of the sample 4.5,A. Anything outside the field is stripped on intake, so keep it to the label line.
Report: 12,A
